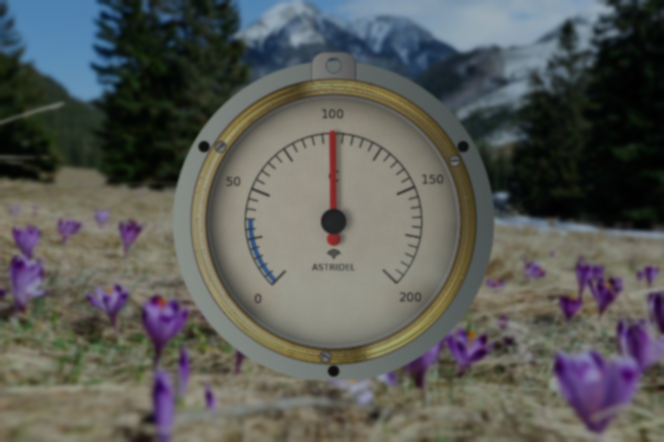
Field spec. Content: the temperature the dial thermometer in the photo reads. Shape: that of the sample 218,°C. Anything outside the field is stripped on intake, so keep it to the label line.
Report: 100,°C
